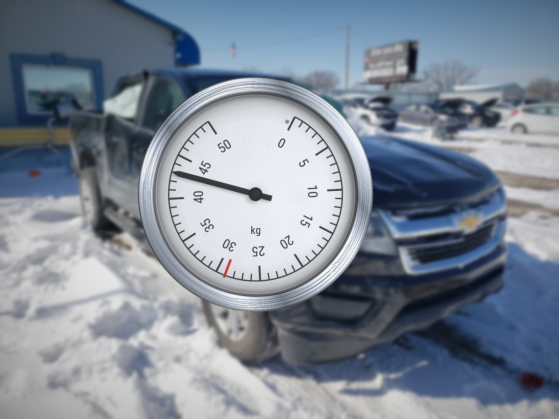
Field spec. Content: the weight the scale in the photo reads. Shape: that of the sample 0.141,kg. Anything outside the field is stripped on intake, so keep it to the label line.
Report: 43,kg
